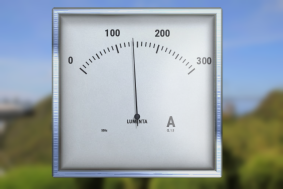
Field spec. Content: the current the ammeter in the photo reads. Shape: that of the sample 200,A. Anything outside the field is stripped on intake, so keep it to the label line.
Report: 140,A
